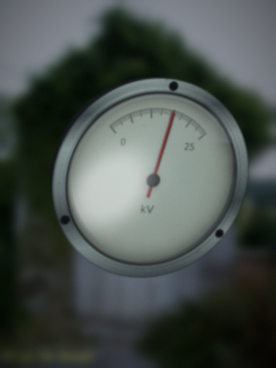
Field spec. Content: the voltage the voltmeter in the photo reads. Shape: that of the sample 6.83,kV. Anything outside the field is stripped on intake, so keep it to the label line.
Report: 15,kV
